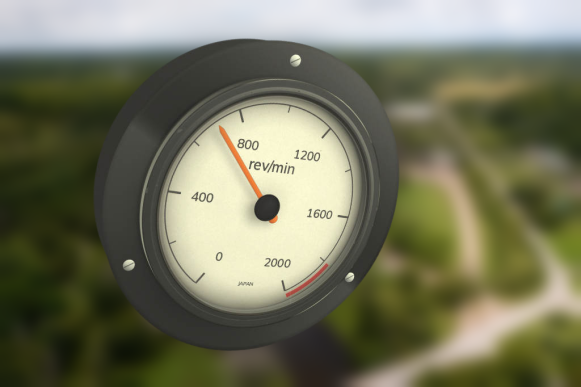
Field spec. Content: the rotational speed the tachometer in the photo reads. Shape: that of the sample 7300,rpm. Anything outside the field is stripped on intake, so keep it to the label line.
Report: 700,rpm
